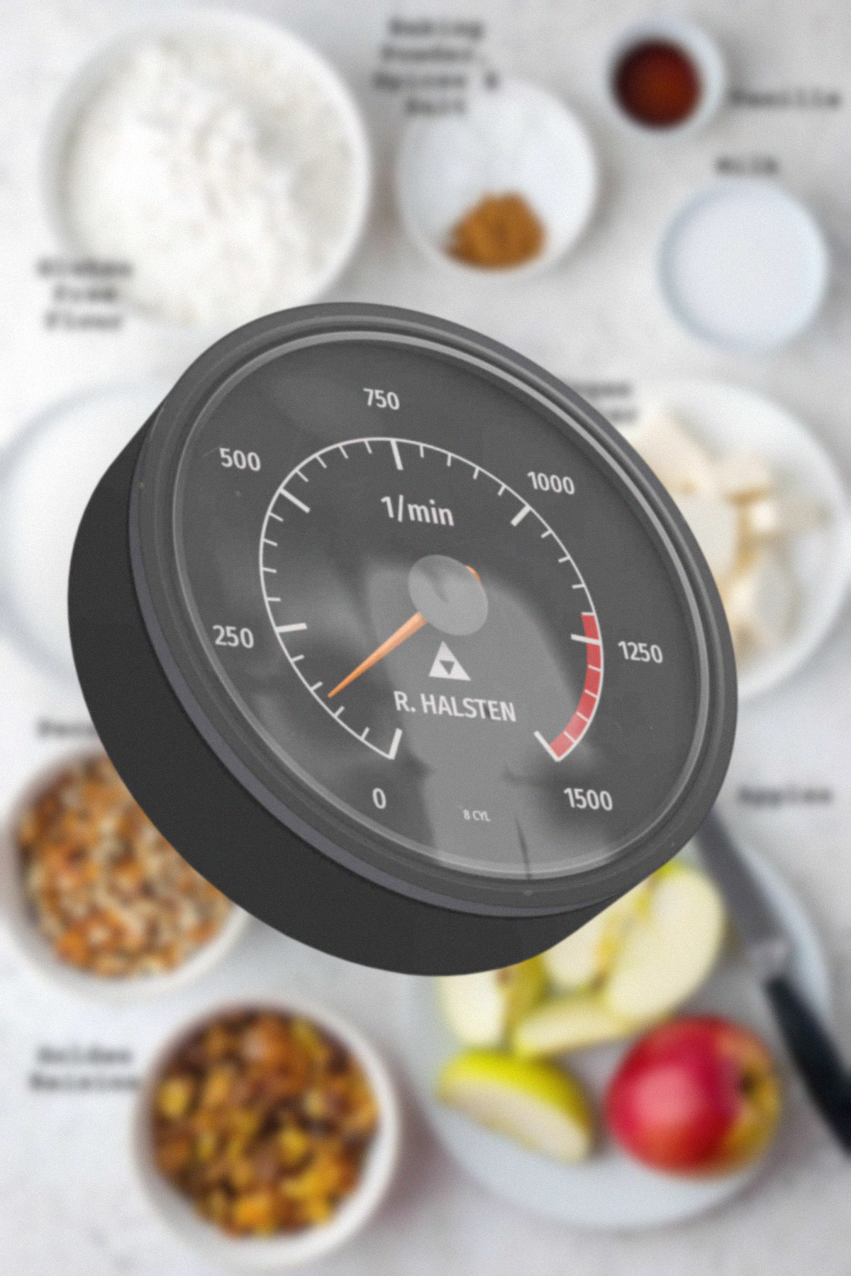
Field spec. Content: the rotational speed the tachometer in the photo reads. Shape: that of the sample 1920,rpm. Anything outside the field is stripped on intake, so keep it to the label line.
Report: 125,rpm
